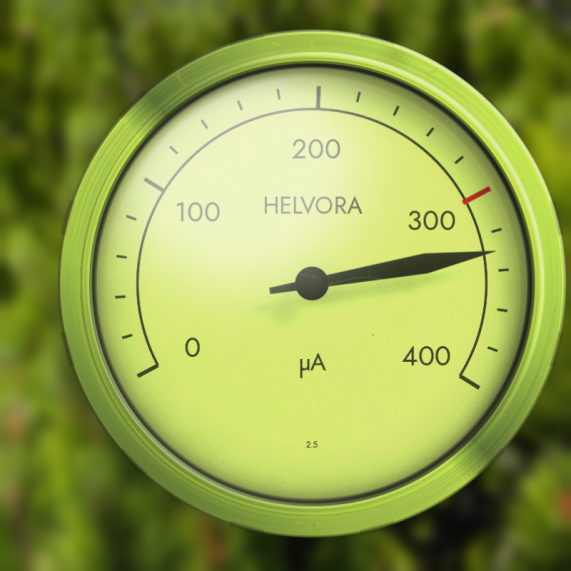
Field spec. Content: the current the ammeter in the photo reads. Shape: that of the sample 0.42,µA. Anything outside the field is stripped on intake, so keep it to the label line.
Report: 330,µA
